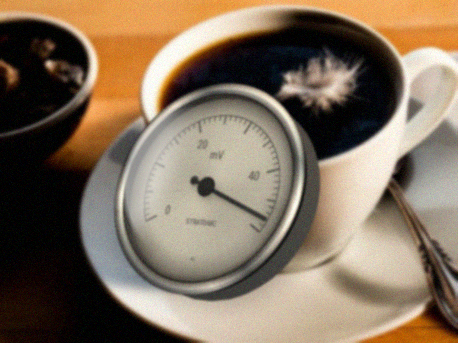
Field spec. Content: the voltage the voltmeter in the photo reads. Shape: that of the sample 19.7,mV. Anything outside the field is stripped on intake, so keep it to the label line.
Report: 48,mV
